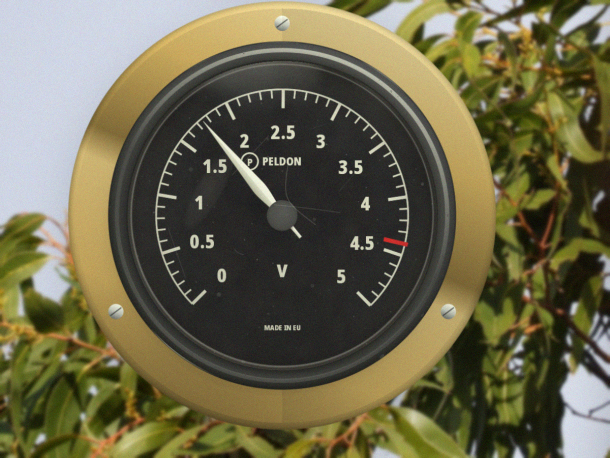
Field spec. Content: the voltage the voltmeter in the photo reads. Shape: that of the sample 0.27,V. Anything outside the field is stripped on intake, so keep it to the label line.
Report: 1.75,V
